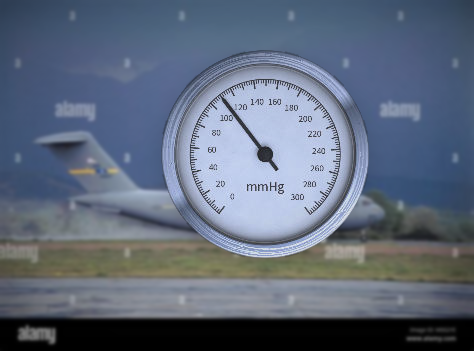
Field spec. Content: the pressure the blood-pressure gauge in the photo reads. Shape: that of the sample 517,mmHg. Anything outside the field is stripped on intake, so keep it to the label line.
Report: 110,mmHg
